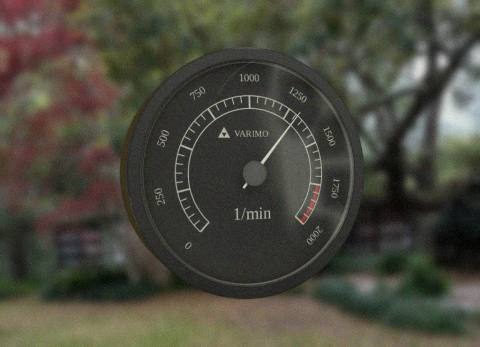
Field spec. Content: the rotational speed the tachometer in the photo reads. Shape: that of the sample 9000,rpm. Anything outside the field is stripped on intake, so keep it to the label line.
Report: 1300,rpm
